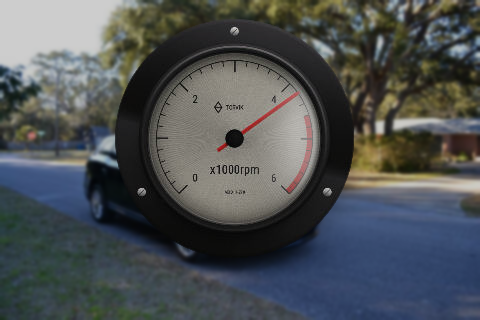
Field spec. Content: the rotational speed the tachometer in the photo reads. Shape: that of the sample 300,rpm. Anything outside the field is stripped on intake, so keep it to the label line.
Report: 4200,rpm
